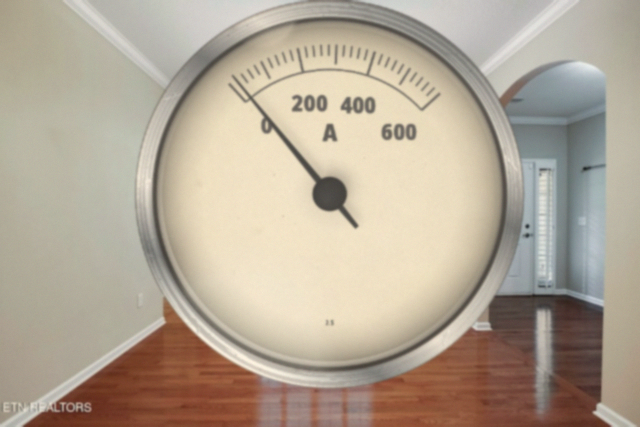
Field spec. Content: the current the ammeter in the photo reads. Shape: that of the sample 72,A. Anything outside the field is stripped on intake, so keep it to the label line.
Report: 20,A
